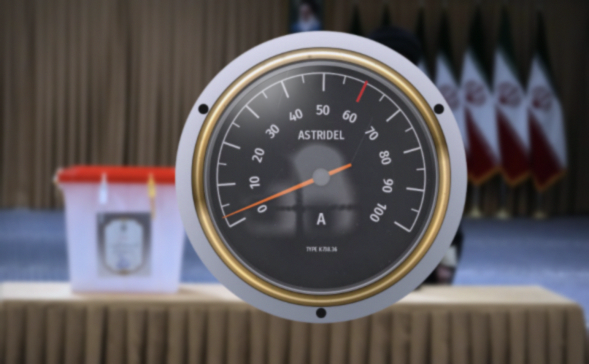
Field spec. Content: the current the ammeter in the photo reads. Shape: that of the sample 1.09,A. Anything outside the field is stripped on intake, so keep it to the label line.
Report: 2.5,A
